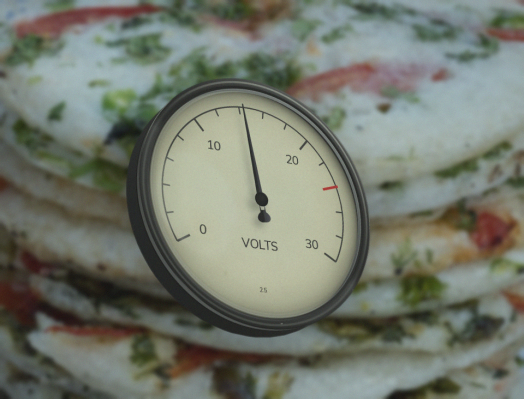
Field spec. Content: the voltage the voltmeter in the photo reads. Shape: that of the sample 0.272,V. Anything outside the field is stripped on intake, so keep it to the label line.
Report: 14,V
